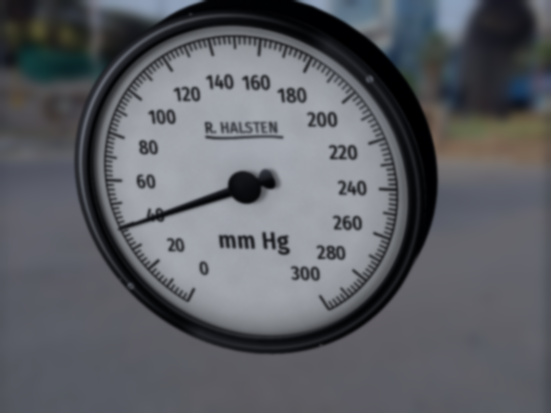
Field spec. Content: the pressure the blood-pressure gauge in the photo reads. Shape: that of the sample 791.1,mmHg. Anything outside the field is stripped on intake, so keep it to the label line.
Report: 40,mmHg
